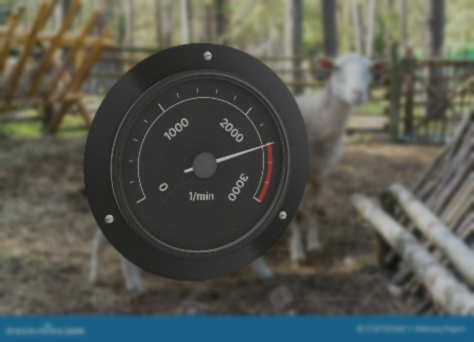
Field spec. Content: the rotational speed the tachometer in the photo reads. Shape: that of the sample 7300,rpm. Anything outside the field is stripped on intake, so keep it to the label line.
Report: 2400,rpm
